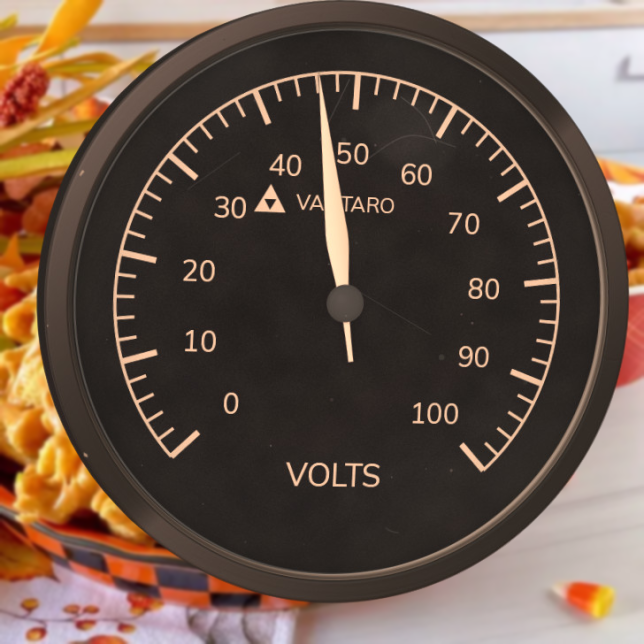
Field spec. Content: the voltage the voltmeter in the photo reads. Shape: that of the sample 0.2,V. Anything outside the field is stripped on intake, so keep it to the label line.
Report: 46,V
